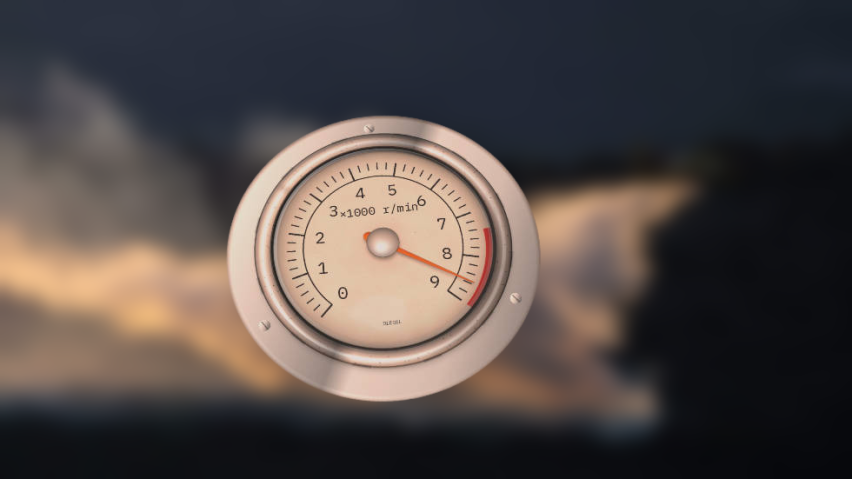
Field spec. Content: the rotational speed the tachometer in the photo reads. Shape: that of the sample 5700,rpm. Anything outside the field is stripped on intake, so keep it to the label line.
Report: 8600,rpm
